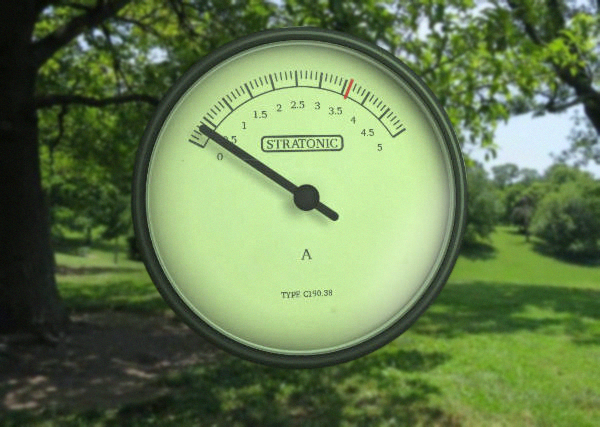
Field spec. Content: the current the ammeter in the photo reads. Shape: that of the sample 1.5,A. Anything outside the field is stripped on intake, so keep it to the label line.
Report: 0.3,A
